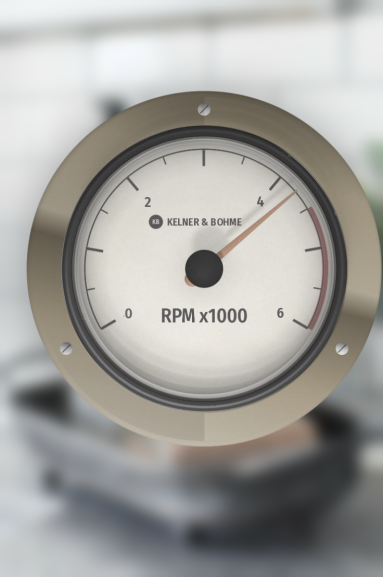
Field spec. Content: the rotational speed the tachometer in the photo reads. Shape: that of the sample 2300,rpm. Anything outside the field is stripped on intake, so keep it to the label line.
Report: 4250,rpm
